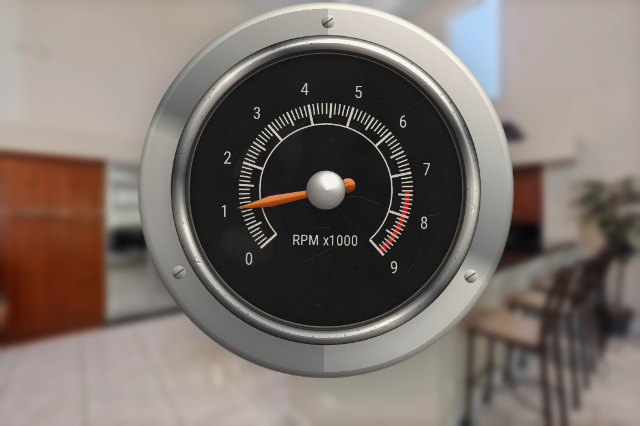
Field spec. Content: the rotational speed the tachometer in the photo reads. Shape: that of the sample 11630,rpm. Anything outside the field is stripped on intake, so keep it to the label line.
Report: 1000,rpm
